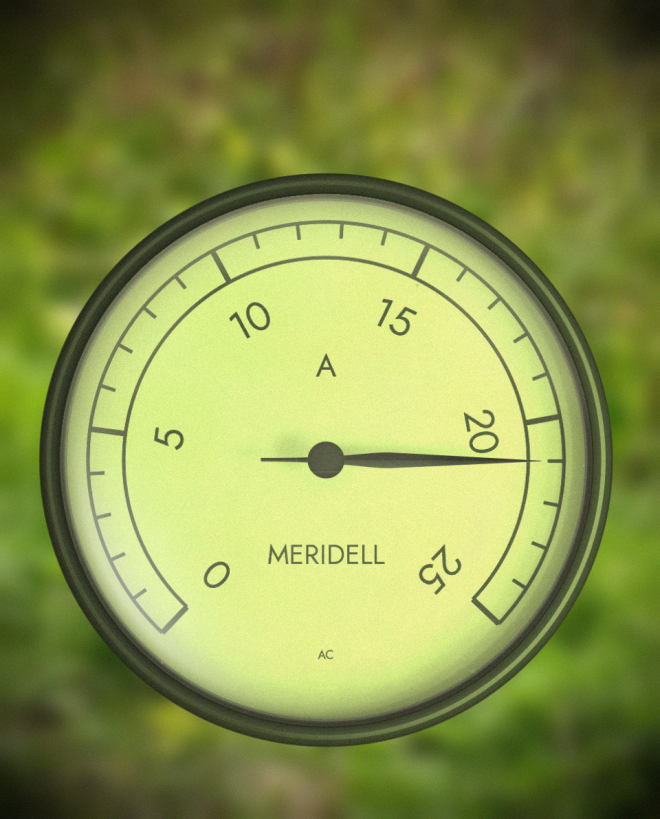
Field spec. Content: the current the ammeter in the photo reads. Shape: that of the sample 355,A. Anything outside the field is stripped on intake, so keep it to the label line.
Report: 21,A
